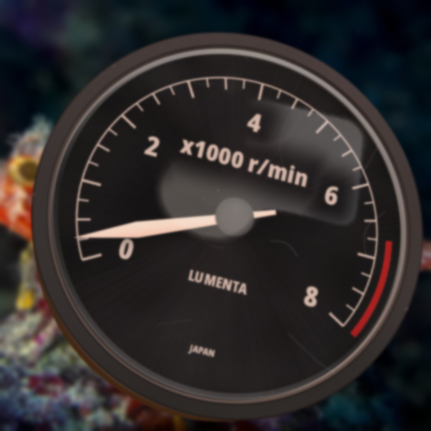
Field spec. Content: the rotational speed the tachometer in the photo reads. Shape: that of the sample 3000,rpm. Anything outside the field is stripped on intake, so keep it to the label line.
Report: 250,rpm
